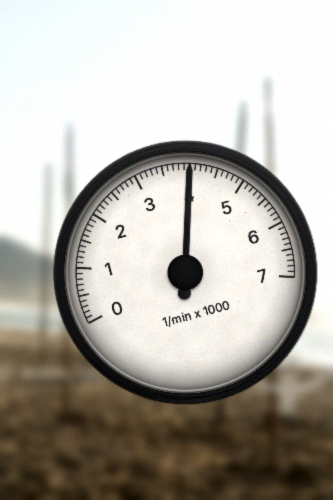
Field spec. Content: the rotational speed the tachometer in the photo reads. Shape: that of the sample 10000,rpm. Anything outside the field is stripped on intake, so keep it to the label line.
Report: 4000,rpm
